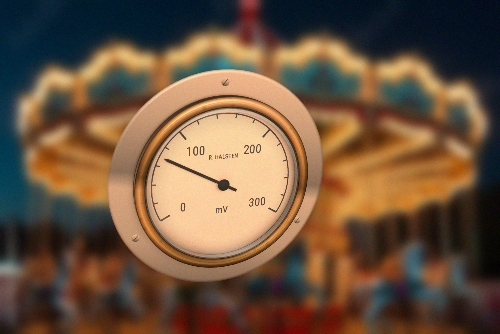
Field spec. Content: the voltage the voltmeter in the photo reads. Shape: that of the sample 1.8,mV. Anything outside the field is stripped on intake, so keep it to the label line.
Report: 70,mV
